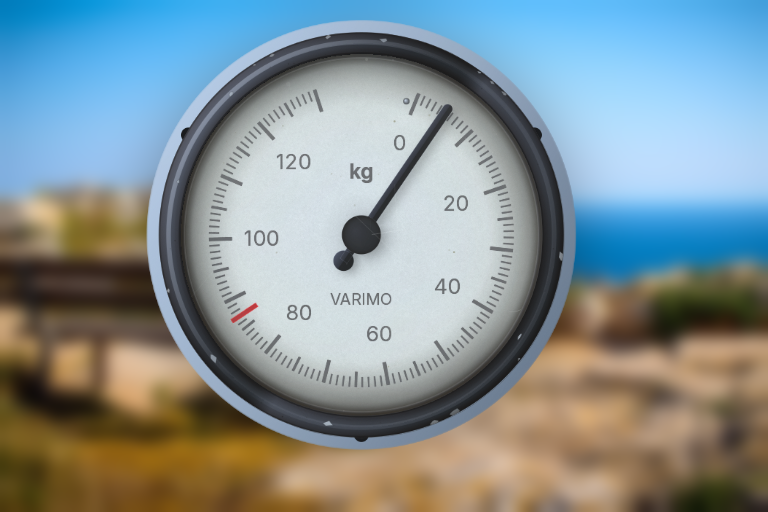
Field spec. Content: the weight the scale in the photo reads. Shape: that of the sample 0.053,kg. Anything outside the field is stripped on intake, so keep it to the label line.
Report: 5,kg
